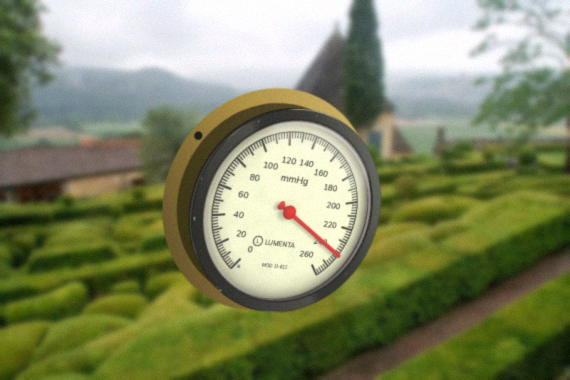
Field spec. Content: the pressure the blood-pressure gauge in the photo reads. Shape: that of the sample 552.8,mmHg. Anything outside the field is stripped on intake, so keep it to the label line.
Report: 240,mmHg
